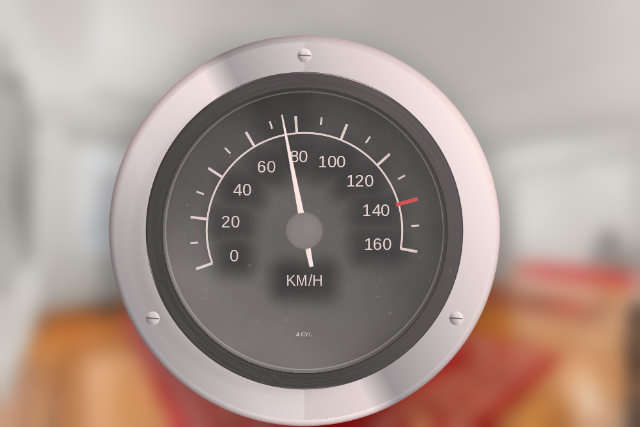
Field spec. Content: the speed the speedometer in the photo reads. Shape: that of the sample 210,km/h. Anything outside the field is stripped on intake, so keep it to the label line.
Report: 75,km/h
